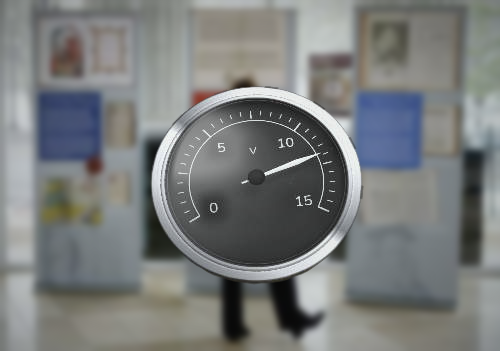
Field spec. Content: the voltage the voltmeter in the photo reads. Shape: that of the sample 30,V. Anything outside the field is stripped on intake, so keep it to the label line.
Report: 12,V
